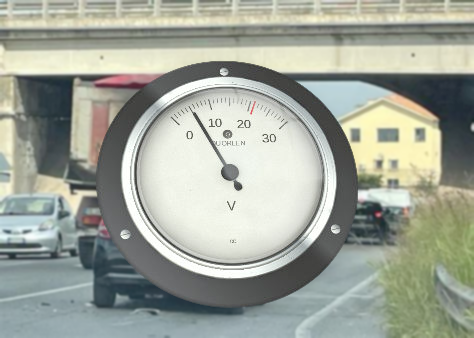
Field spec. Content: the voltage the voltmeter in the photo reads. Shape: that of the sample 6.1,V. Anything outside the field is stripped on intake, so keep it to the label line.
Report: 5,V
